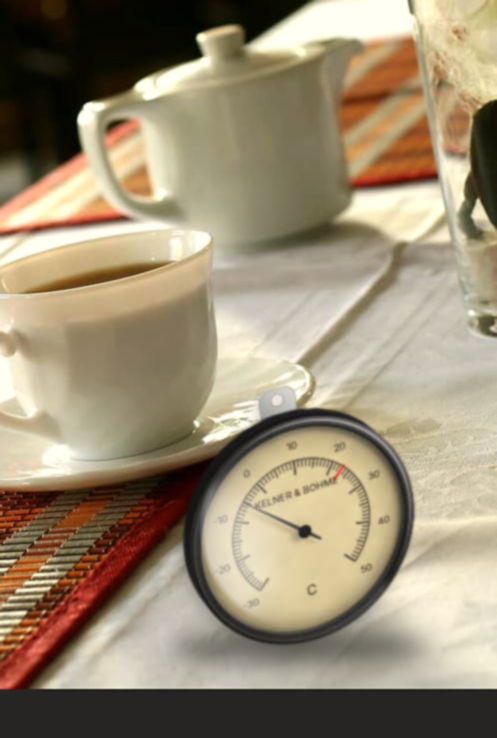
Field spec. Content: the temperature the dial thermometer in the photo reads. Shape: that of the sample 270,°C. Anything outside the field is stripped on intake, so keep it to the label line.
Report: -5,°C
